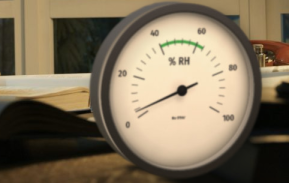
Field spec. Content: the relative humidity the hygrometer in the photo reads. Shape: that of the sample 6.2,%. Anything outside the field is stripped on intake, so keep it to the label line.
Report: 4,%
